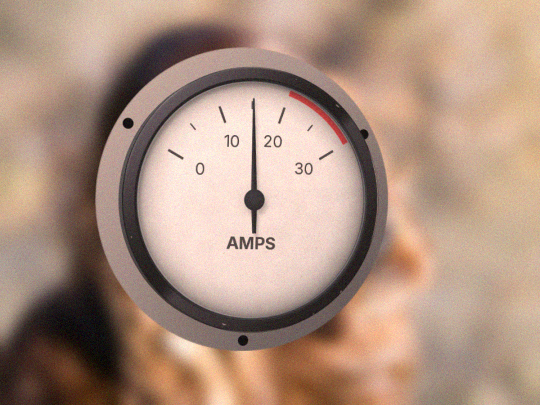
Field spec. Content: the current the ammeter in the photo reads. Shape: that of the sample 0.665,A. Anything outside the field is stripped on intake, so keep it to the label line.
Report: 15,A
